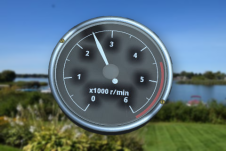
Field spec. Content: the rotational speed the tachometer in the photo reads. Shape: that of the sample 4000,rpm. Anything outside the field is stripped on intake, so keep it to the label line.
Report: 2500,rpm
